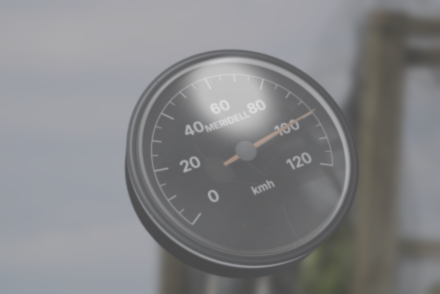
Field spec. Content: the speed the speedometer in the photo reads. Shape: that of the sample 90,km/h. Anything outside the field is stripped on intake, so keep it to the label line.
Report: 100,km/h
